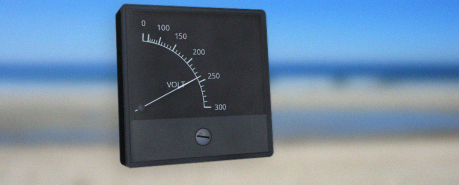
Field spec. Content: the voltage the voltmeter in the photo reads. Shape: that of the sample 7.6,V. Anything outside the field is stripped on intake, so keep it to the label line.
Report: 240,V
